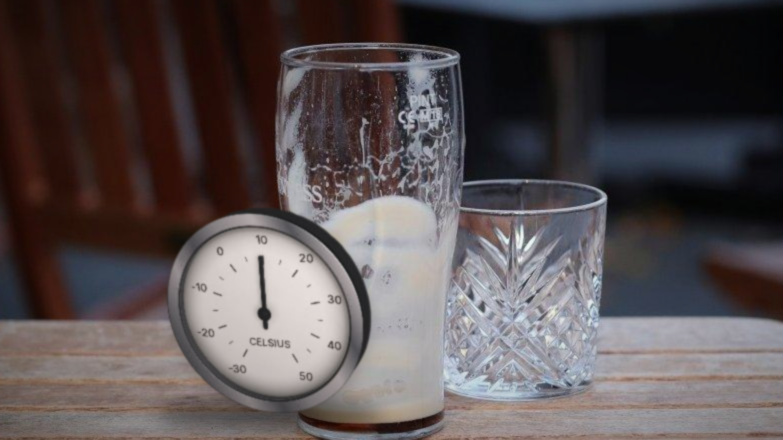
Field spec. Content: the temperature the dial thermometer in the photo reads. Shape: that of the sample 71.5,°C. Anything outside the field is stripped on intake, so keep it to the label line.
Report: 10,°C
